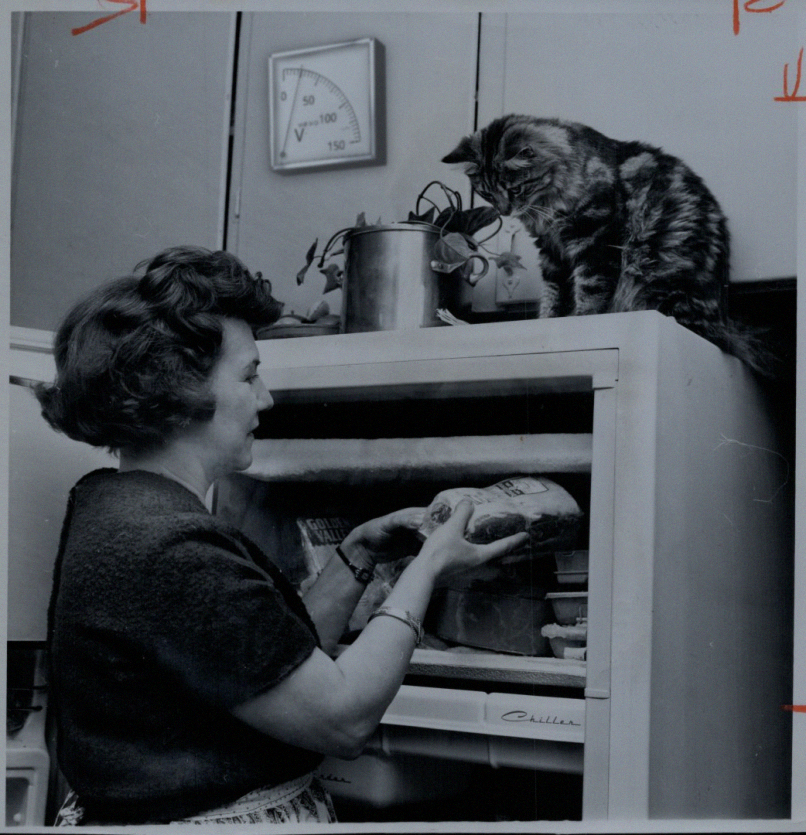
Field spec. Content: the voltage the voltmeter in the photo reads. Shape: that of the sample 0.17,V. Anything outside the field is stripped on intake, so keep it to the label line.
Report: 25,V
